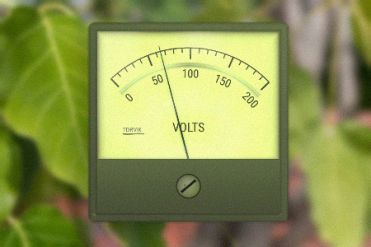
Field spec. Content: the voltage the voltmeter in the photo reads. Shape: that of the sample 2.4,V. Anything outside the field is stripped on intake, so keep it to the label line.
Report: 65,V
